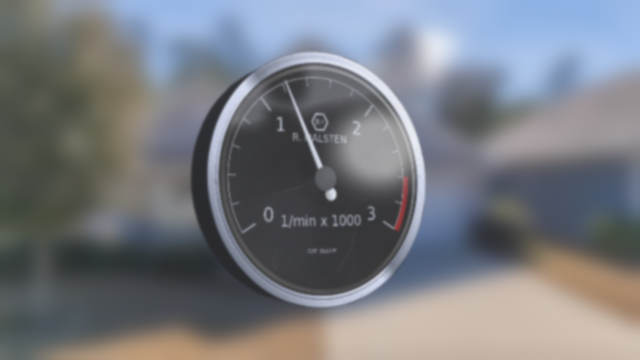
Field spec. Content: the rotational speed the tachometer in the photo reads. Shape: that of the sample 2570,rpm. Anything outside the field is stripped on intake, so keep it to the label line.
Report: 1200,rpm
